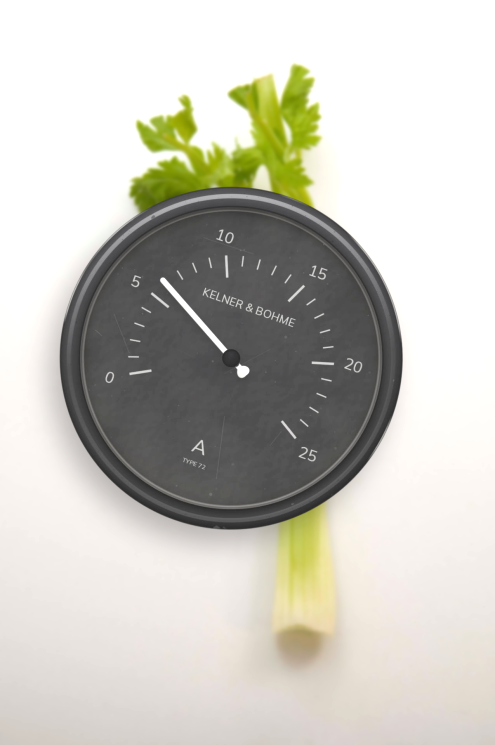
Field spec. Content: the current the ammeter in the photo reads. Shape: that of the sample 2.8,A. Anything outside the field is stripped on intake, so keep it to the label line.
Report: 6,A
